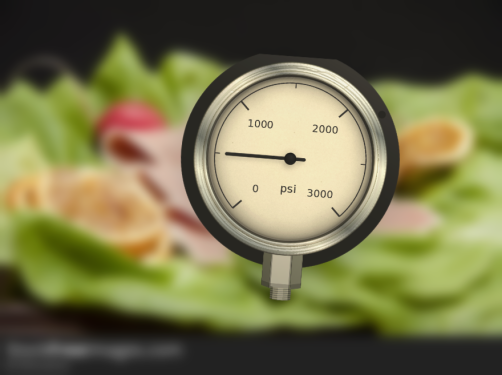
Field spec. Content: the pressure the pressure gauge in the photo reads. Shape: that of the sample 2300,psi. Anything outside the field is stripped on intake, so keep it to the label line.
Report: 500,psi
